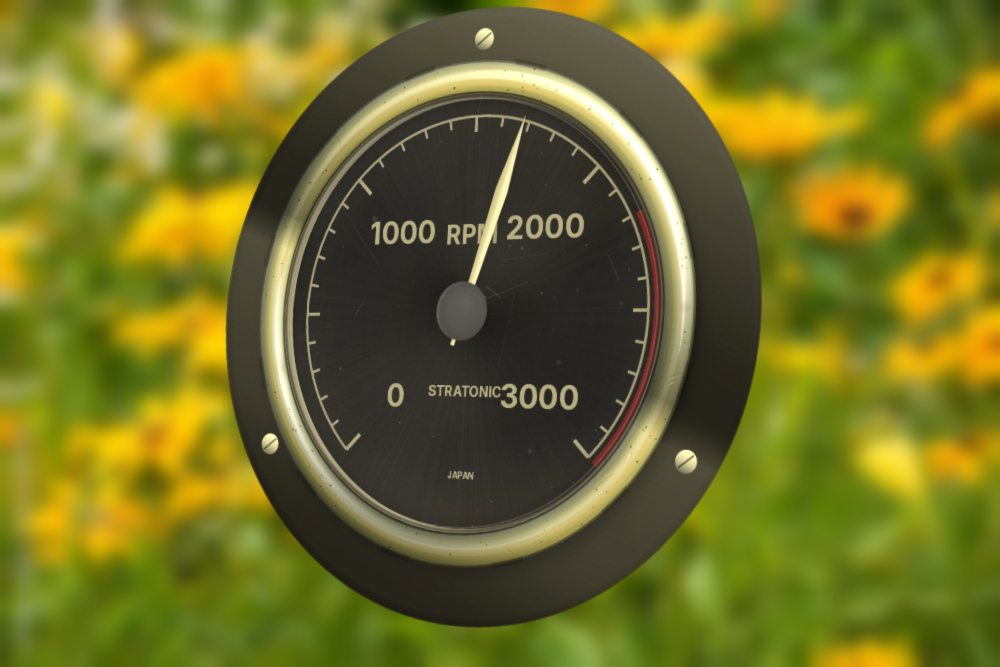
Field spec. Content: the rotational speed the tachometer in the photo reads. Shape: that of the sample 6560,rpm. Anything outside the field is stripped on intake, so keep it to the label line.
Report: 1700,rpm
